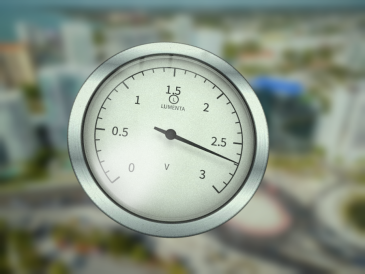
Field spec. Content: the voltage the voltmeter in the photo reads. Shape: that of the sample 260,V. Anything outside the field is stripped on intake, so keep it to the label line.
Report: 2.7,V
